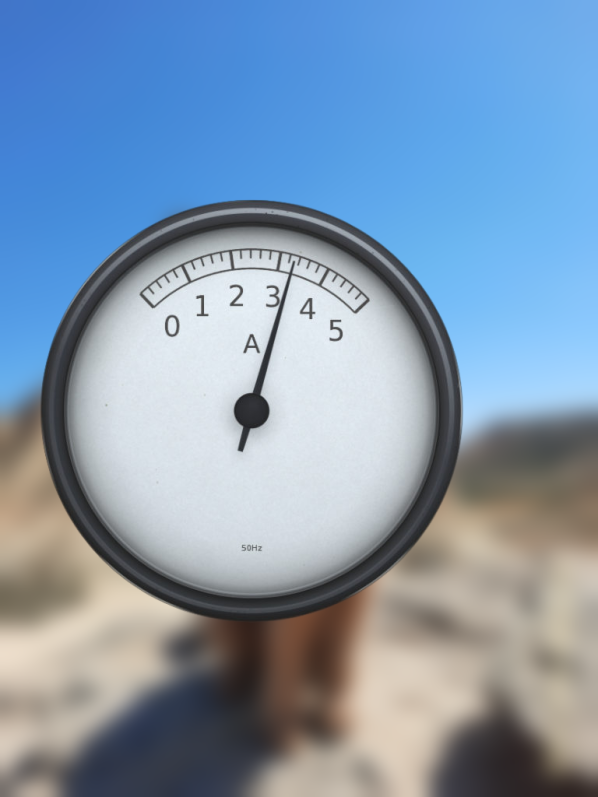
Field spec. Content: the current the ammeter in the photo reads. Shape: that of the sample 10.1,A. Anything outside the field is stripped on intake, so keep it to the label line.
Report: 3.3,A
